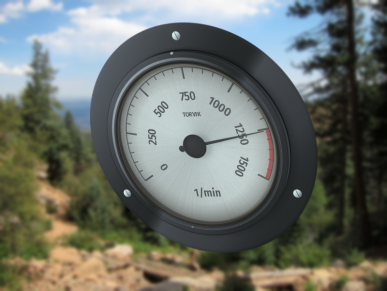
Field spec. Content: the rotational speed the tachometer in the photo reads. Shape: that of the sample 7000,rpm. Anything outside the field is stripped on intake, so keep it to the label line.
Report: 1250,rpm
